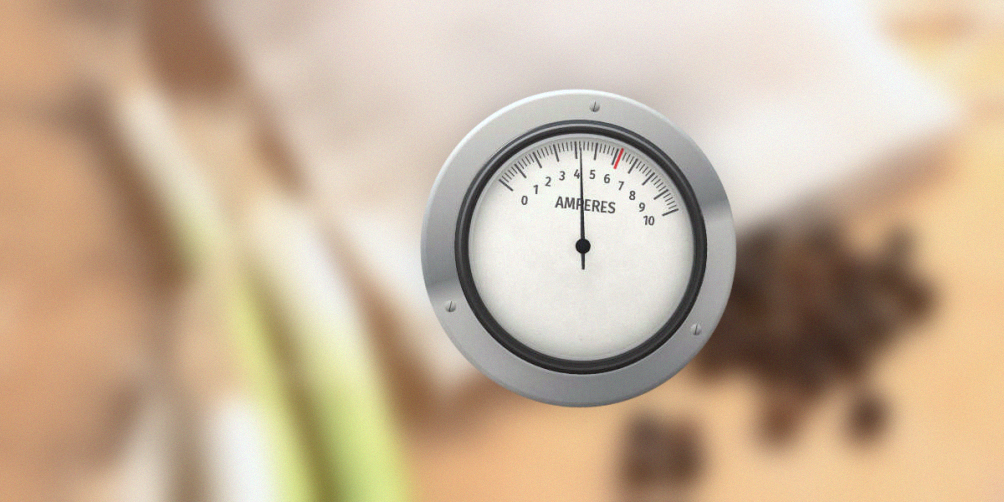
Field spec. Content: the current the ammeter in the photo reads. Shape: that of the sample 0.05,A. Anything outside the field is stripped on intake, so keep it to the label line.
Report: 4.2,A
